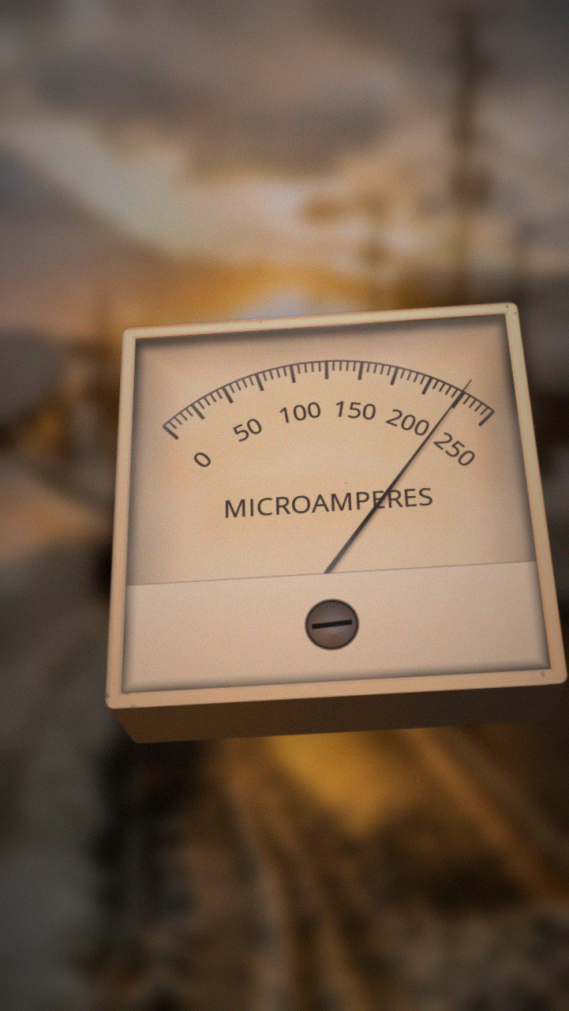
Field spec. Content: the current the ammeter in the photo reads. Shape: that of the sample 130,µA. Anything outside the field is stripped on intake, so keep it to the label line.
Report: 225,µA
